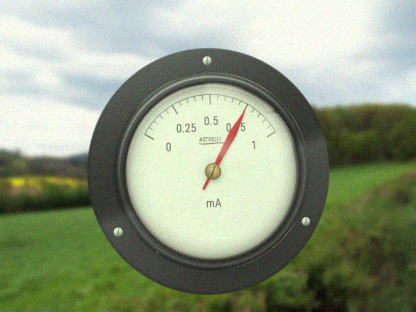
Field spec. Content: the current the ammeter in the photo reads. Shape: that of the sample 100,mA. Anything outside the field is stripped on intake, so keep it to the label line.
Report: 0.75,mA
